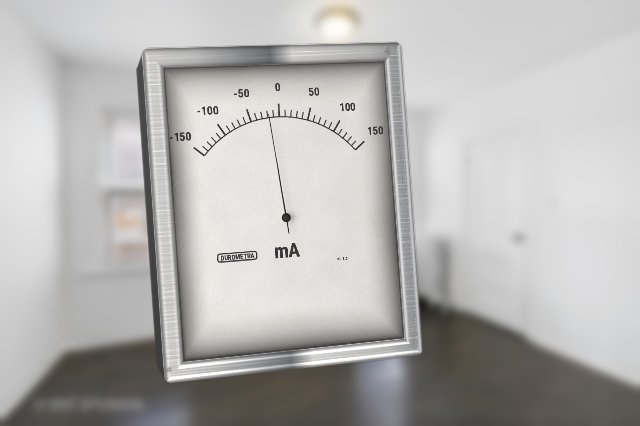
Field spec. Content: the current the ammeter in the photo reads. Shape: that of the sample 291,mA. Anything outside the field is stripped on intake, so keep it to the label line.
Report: -20,mA
